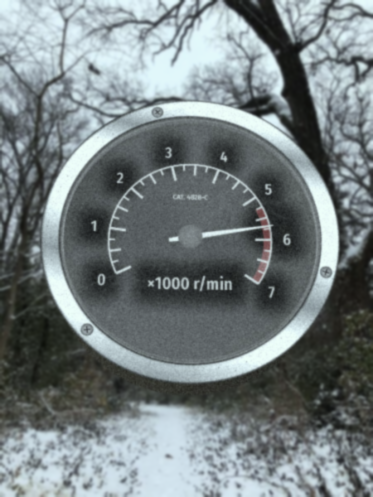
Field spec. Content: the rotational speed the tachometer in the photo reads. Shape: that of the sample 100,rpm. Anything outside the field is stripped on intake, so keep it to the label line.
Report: 5750,rpm
